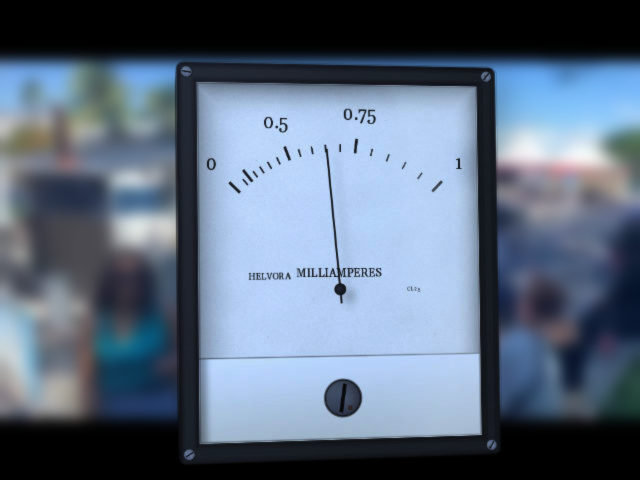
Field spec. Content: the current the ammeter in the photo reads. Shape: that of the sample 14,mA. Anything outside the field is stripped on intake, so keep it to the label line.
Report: 0.65,mA
